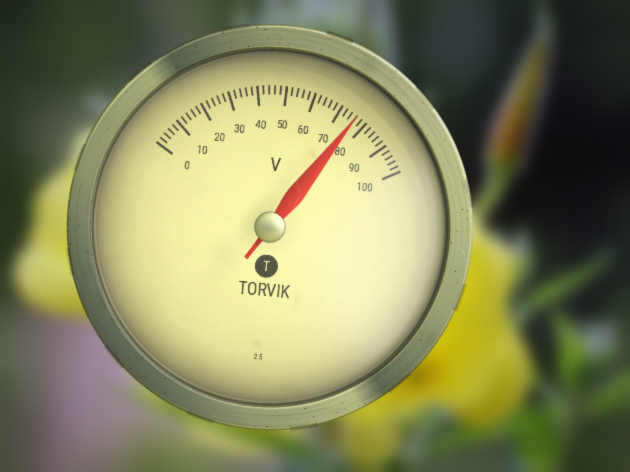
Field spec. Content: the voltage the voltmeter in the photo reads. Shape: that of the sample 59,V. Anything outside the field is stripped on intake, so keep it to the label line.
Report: 76,V
